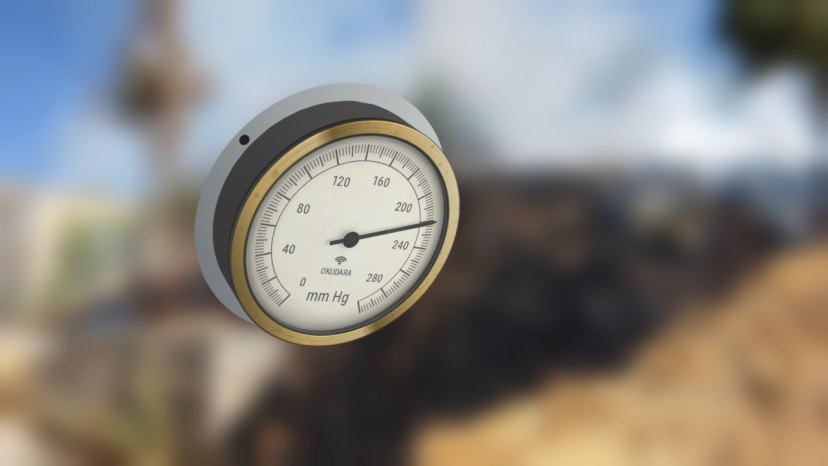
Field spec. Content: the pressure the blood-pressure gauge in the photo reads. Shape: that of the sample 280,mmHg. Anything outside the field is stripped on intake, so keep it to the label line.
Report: 220,mmHg
